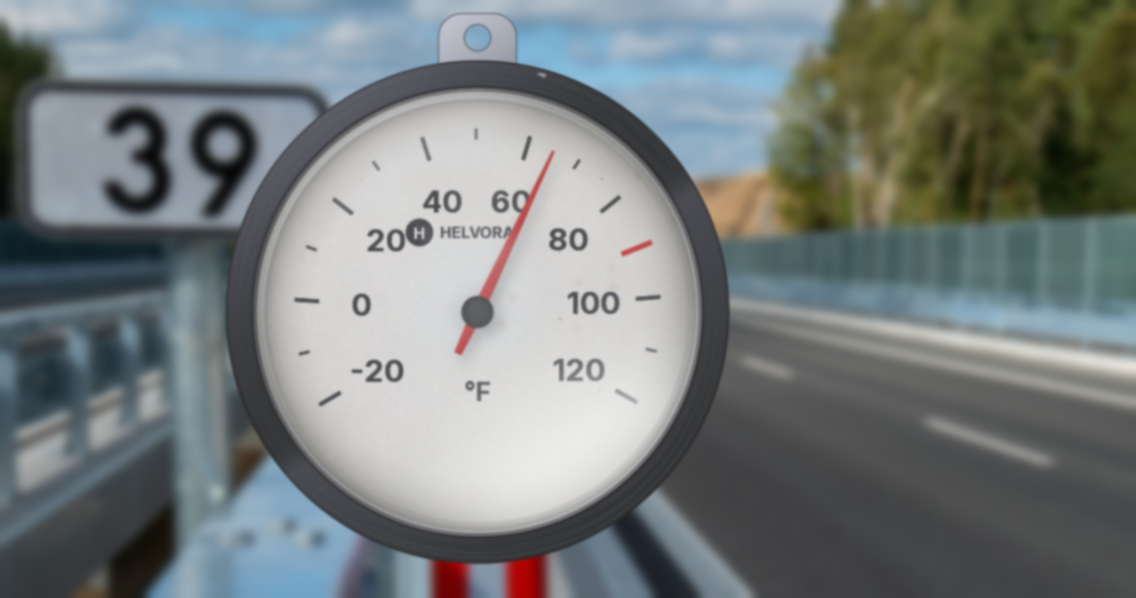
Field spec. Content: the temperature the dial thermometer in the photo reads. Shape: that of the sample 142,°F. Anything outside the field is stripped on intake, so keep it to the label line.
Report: 65,°F
